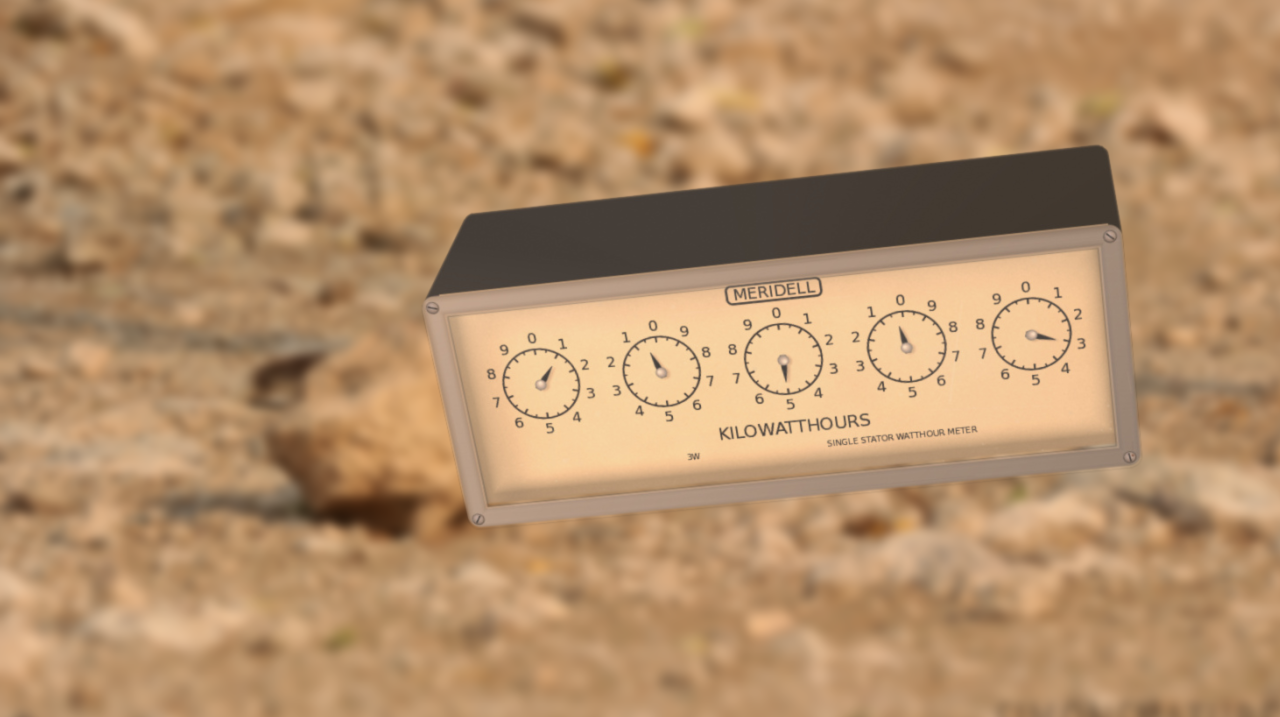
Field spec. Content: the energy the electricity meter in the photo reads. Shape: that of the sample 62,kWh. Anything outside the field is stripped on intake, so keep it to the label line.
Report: 10503,kWh
